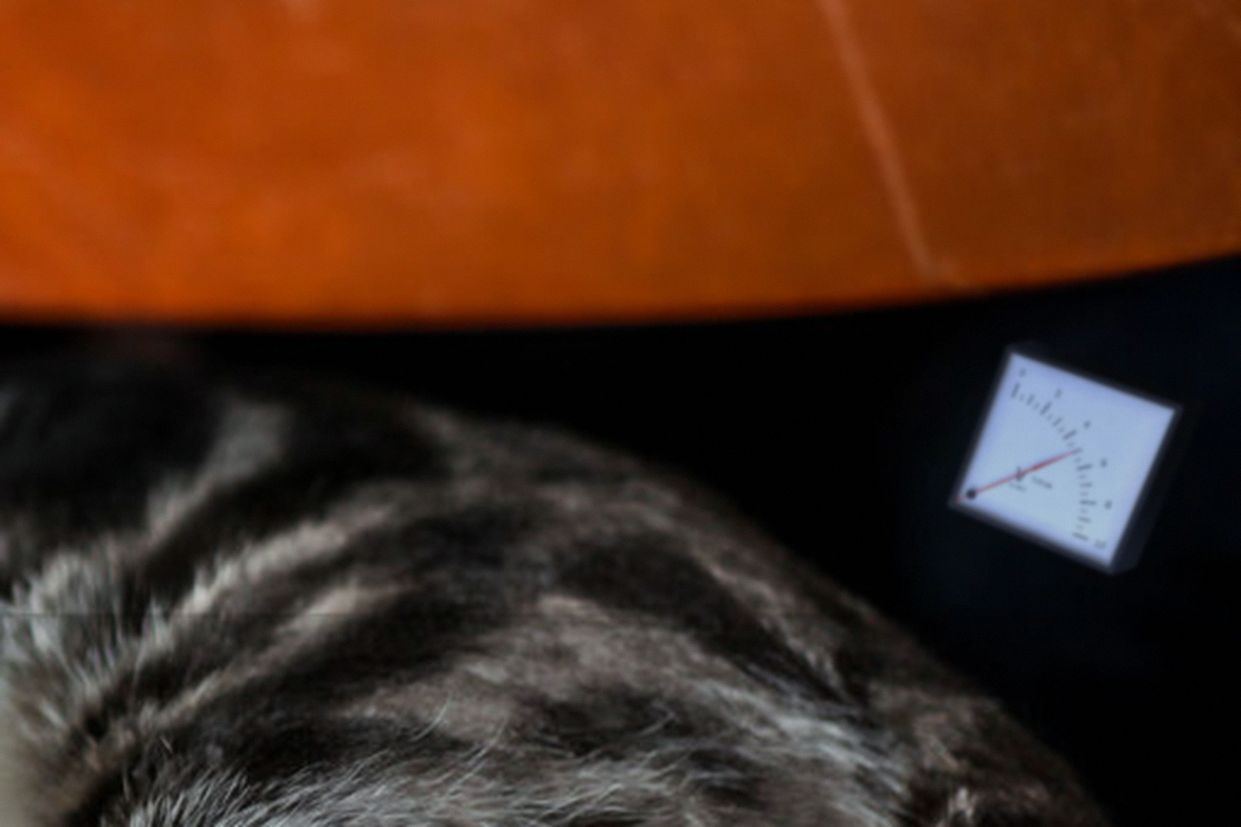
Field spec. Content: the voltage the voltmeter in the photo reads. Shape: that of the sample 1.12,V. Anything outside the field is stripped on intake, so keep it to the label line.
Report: 5,V
